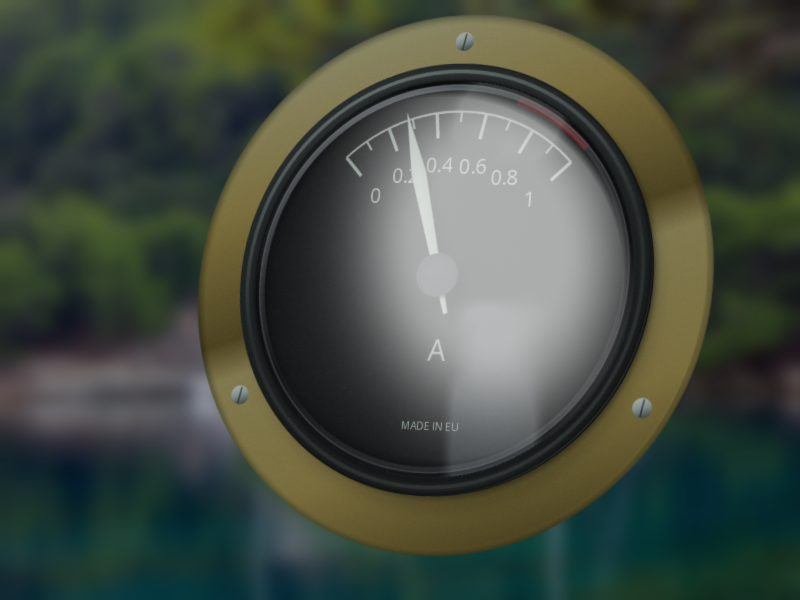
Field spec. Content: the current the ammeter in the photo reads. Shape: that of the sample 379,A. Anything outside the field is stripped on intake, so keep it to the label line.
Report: 0.3,A
